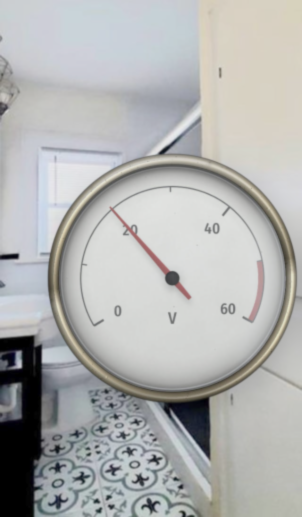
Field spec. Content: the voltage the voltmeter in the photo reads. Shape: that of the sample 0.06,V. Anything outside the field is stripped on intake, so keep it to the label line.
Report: 20,V
